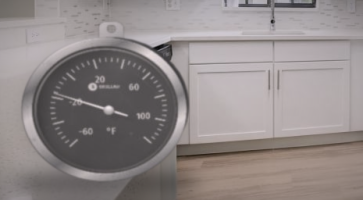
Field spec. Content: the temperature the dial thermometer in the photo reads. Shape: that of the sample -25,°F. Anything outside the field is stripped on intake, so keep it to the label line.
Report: -16,°F
